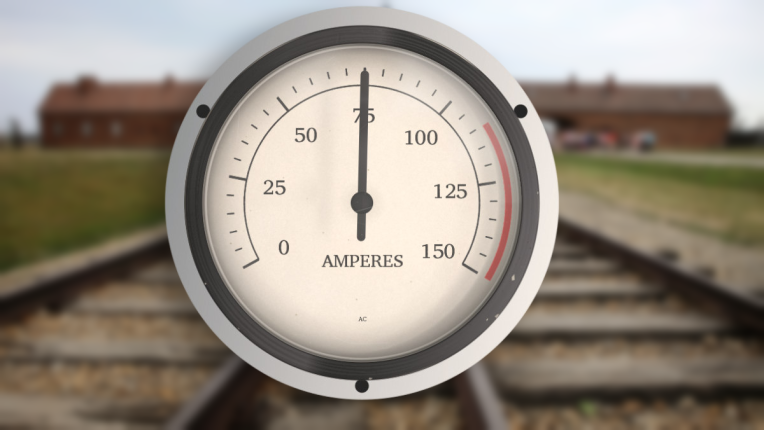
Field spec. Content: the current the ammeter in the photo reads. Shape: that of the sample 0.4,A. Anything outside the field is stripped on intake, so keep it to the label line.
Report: 75,A
